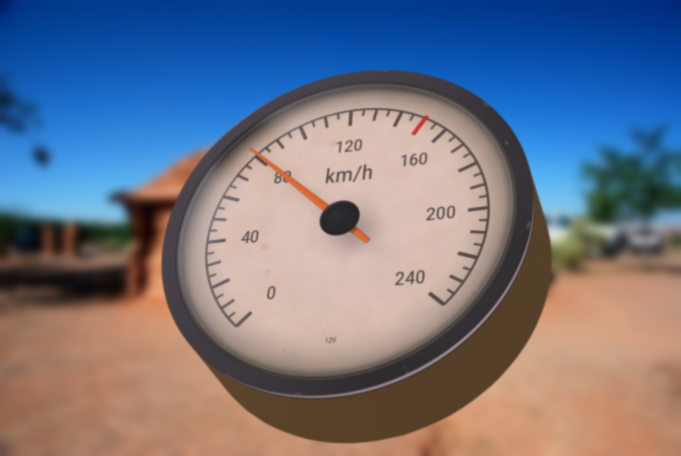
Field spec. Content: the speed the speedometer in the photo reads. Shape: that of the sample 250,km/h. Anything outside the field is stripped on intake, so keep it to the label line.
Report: 80,km/h
